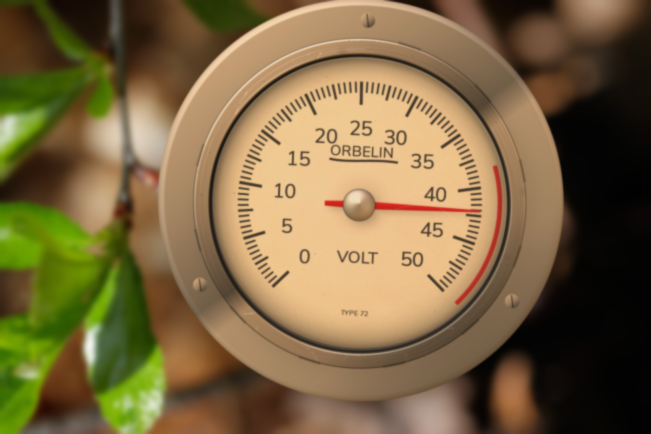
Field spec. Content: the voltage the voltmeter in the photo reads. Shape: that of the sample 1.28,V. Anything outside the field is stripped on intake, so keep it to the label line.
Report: 42,V
